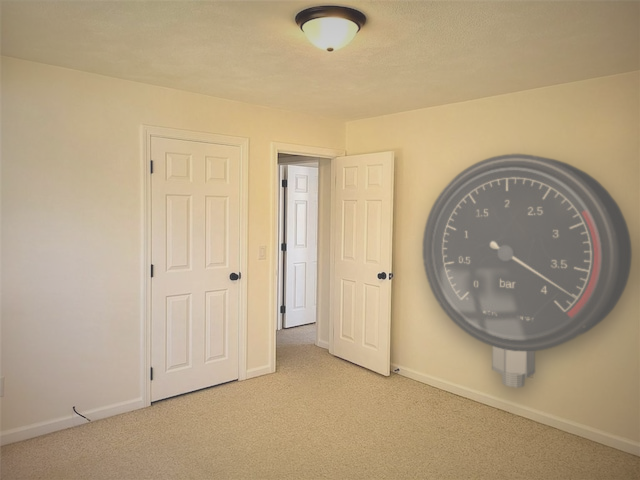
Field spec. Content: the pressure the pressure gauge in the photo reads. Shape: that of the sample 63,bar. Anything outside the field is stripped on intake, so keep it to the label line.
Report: 3.8,bar
